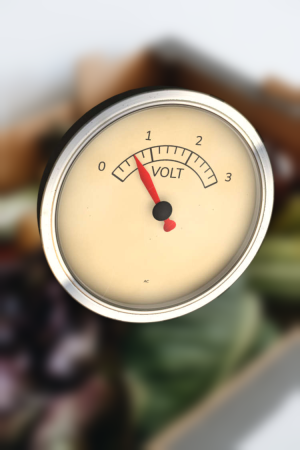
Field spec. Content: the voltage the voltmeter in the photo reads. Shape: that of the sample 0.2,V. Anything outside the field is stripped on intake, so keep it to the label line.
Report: 0.6,V
